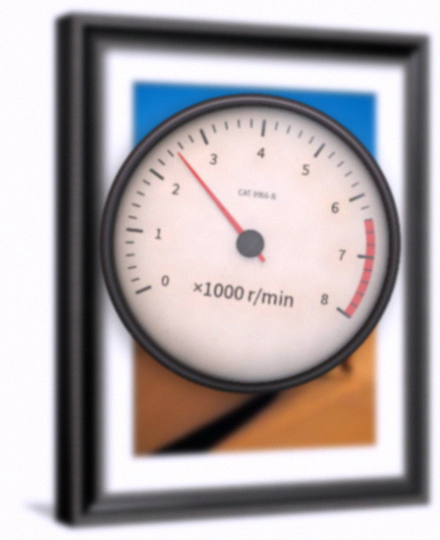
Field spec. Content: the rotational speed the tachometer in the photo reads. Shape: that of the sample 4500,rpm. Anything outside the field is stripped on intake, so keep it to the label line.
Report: 2500,rpm
